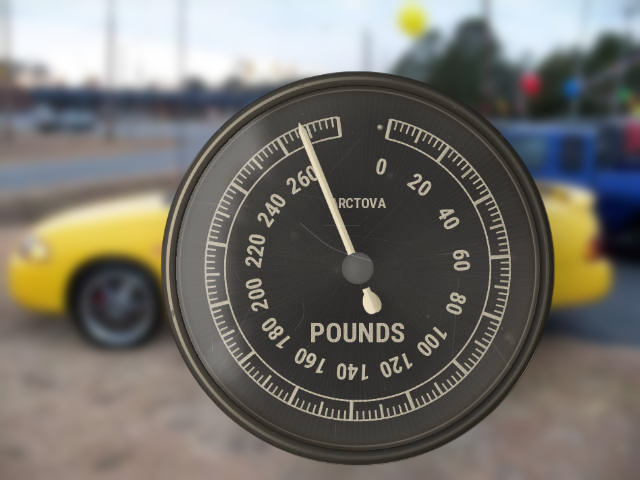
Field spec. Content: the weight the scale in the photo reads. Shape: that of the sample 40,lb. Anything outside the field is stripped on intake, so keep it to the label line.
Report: 268,lb
